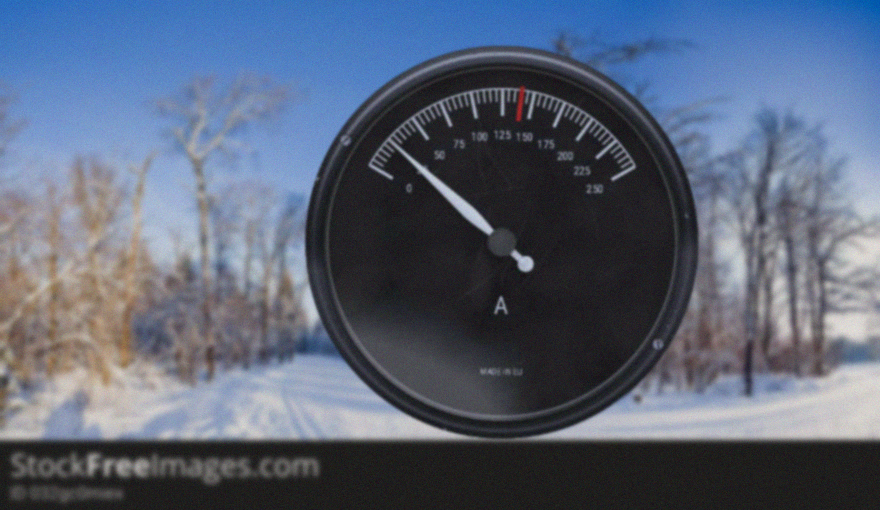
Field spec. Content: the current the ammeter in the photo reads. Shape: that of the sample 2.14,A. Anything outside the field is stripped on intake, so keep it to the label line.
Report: 25,A
